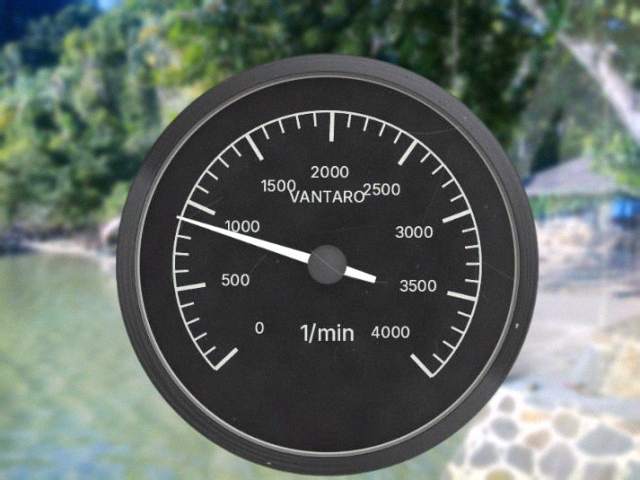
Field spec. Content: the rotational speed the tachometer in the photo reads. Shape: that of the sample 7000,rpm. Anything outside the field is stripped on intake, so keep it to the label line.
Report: 900,rpm
